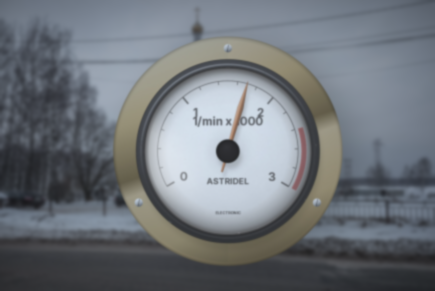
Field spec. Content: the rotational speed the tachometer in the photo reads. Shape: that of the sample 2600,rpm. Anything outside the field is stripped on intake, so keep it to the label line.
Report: 1700,rpm
